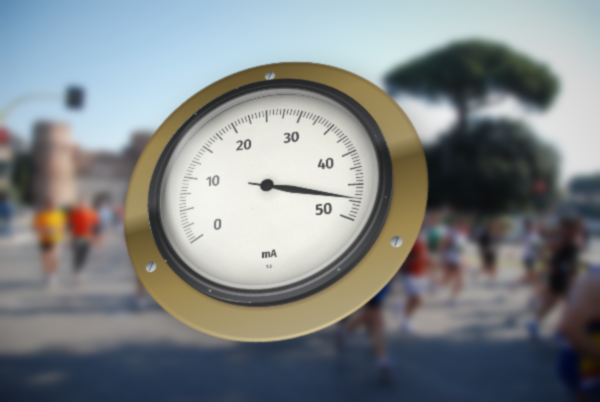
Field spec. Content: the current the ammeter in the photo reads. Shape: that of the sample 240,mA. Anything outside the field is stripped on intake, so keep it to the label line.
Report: 47.5,mA
